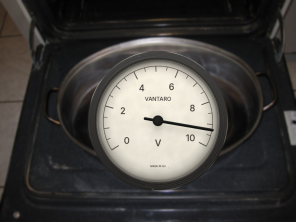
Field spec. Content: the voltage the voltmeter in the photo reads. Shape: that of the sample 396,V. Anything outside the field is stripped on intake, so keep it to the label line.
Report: 9.25,V
